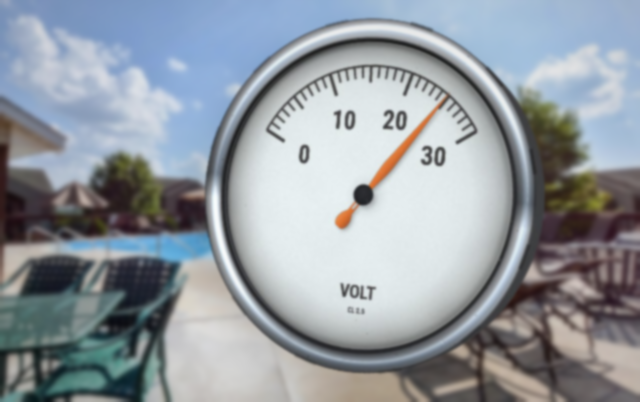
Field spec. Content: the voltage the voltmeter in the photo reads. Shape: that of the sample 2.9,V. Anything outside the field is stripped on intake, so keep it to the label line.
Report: 25,V
